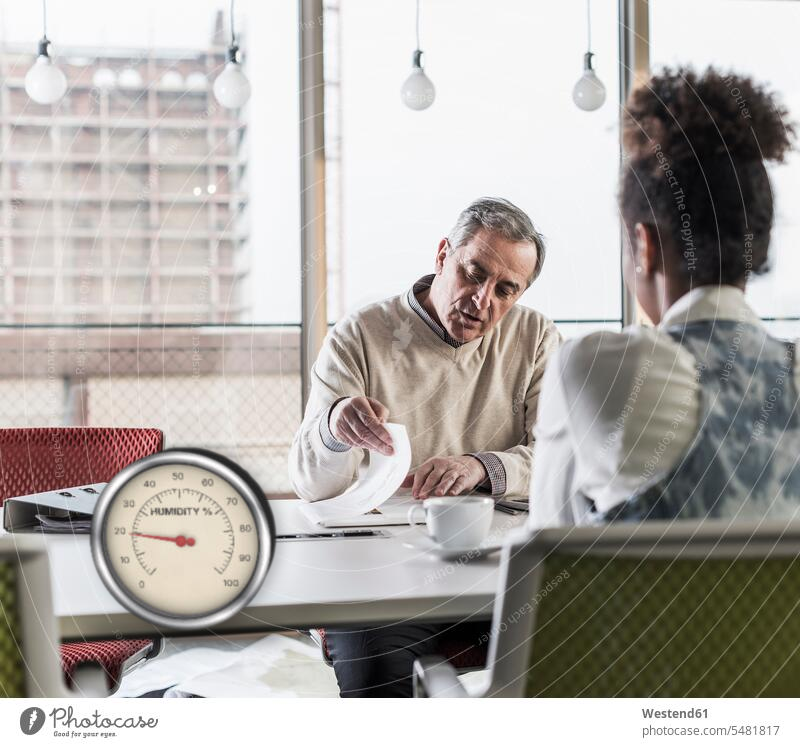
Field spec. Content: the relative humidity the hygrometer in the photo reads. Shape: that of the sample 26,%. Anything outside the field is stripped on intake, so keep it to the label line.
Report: 20,%
